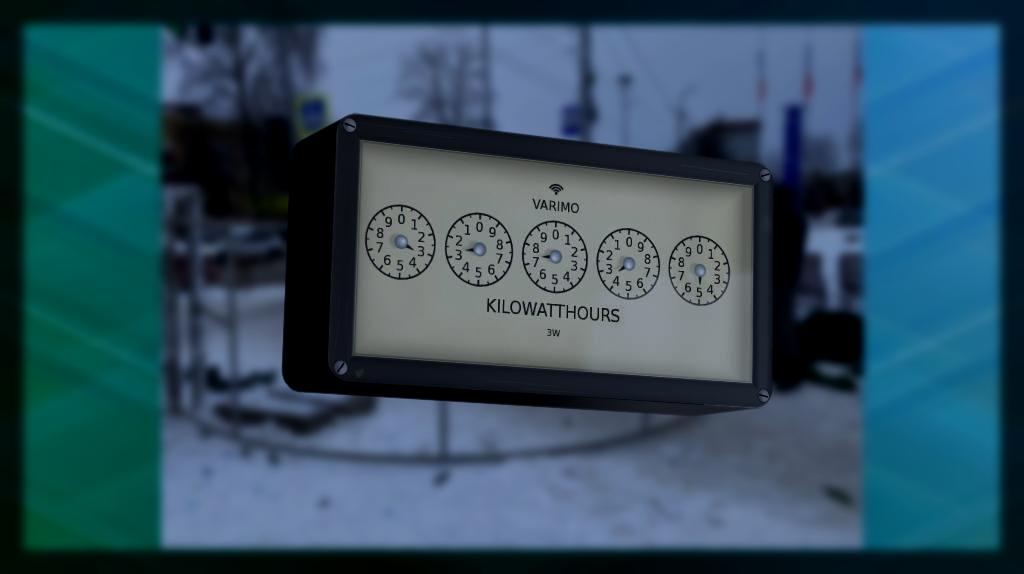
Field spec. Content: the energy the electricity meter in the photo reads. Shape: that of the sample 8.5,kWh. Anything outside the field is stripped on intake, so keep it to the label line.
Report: 32735,kWh
